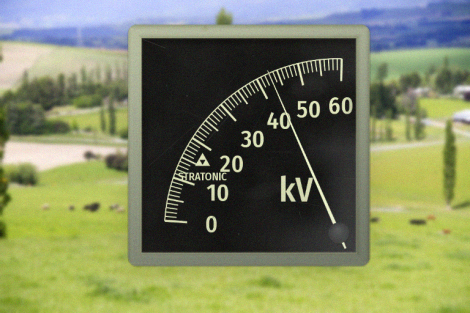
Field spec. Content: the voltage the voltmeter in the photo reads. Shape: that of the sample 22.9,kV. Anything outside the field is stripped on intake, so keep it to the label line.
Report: 43,kV
